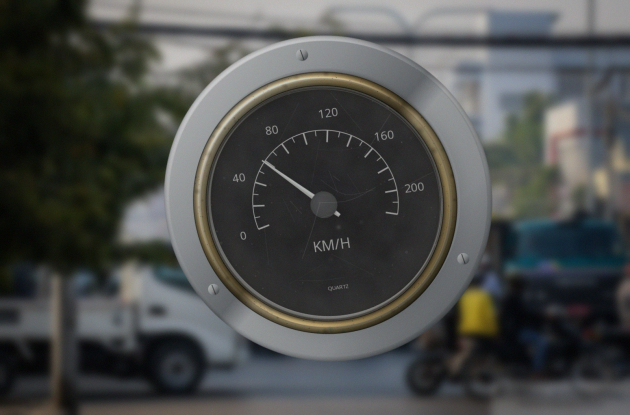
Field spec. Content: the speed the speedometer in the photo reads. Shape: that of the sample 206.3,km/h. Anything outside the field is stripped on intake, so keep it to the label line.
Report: 60,km/h
